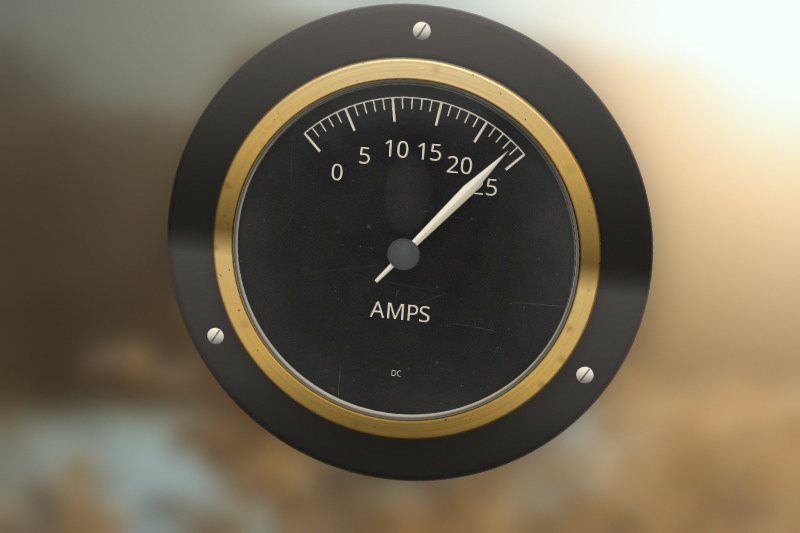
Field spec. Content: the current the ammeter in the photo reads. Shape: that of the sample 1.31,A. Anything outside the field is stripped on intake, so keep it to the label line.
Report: 23.5,A
